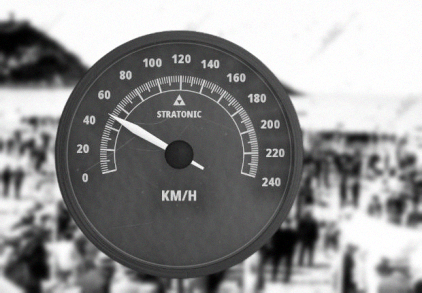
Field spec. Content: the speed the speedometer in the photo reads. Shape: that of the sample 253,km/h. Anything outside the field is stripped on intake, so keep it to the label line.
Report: 50,km/h
